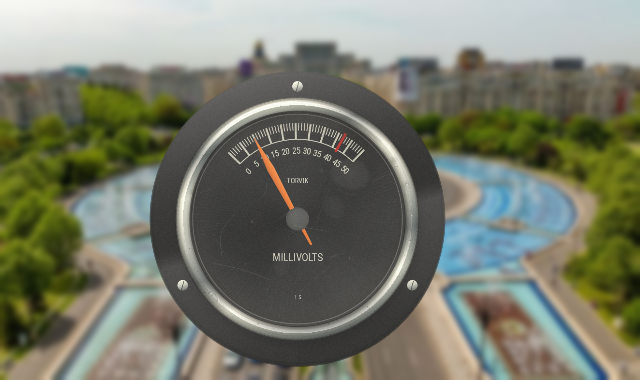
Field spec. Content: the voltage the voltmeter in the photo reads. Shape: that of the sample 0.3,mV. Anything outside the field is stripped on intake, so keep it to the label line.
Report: 10,mV
